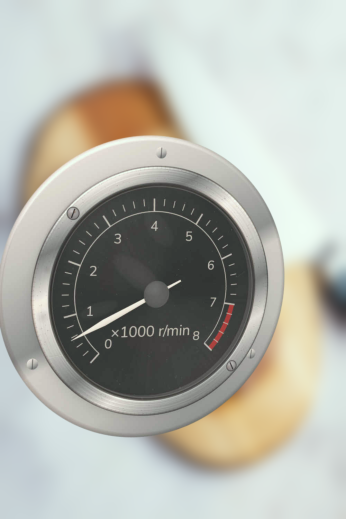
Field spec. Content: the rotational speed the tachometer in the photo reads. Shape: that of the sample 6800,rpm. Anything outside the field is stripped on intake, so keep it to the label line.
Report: 600,rpm
